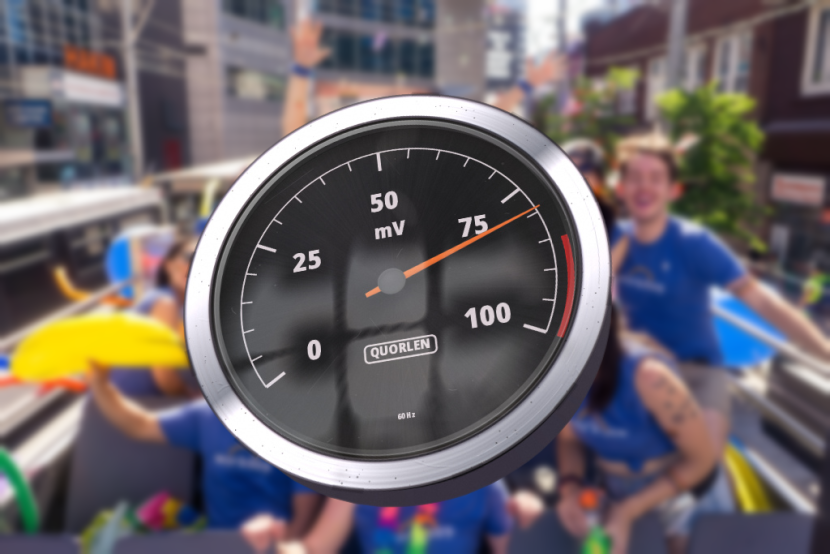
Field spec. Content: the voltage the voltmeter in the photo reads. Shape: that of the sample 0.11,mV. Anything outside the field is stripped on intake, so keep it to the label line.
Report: 80,mV
